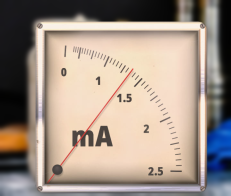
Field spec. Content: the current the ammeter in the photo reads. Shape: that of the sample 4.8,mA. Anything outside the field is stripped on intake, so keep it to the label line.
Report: 1.35,mA
